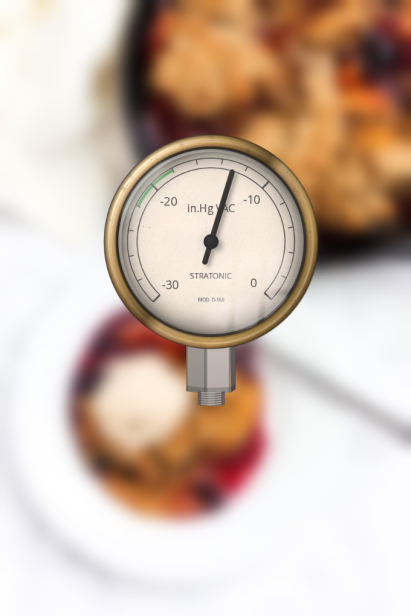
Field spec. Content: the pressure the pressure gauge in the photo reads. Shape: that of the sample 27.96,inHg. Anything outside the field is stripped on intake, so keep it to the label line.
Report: -13,inHg
